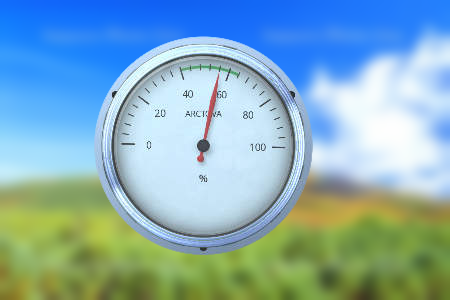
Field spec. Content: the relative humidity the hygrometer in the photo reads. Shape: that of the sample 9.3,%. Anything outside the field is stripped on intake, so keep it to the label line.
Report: 56,%
